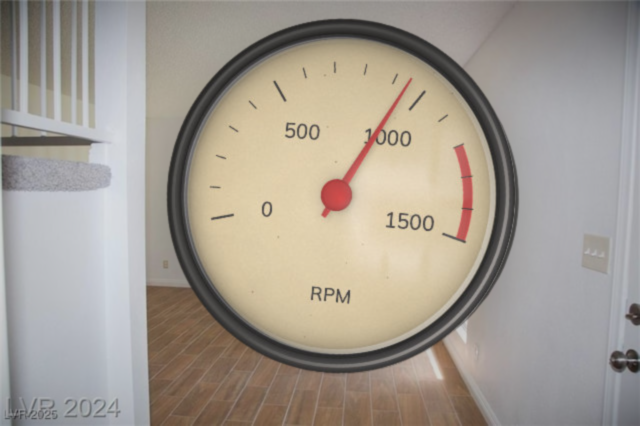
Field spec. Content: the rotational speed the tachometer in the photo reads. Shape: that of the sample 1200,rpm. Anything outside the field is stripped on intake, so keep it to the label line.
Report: 950,rpm
